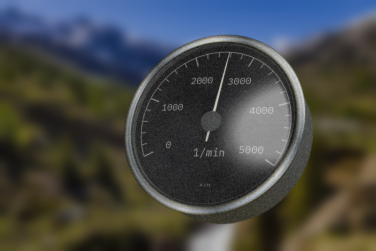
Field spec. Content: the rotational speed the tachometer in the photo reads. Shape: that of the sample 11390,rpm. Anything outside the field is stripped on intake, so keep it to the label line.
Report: 2600,rpm
